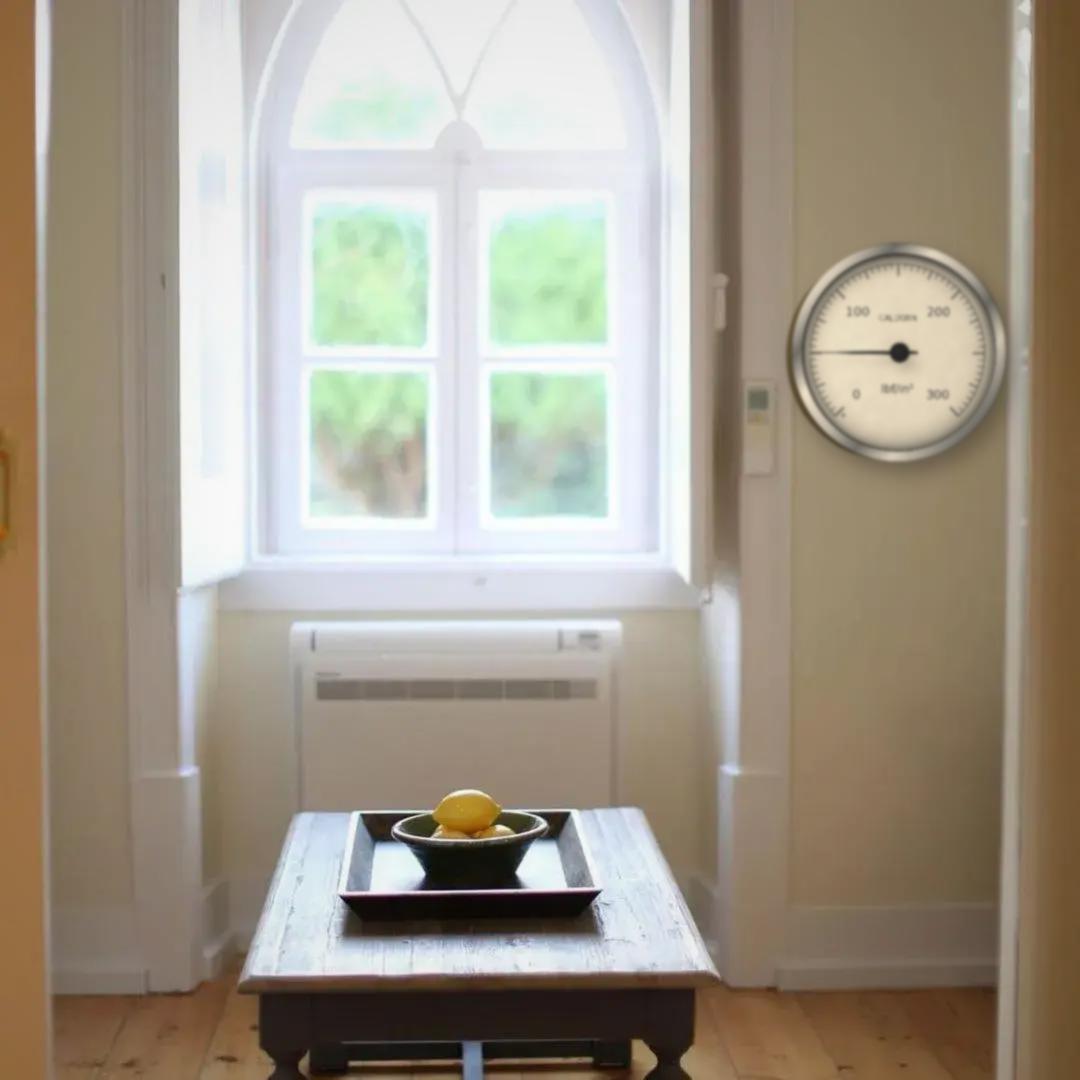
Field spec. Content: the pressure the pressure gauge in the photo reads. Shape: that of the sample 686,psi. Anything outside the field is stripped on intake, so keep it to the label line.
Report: 50,psi
